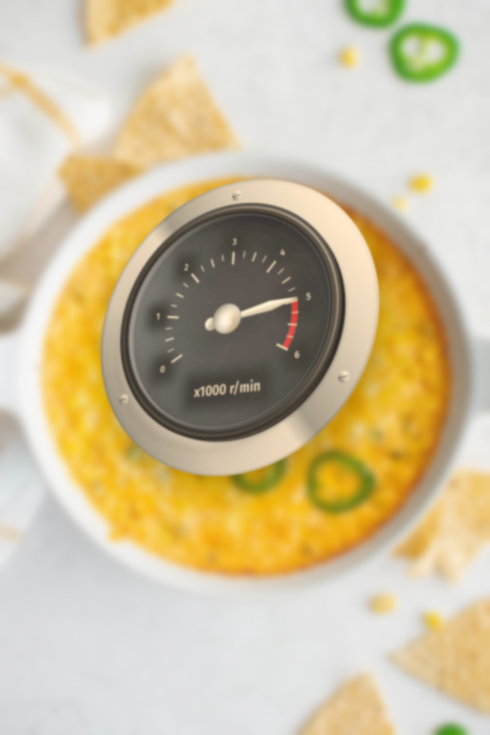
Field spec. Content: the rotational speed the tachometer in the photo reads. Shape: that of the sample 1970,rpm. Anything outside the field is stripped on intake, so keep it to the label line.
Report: 5000,rpm
